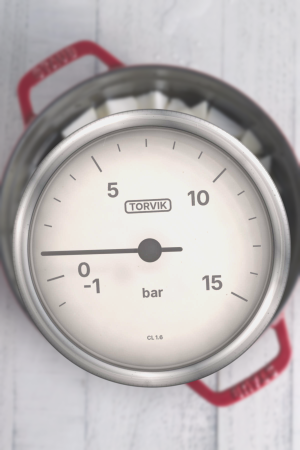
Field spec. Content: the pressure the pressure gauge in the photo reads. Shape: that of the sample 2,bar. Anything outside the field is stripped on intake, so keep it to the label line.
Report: 1,bar
